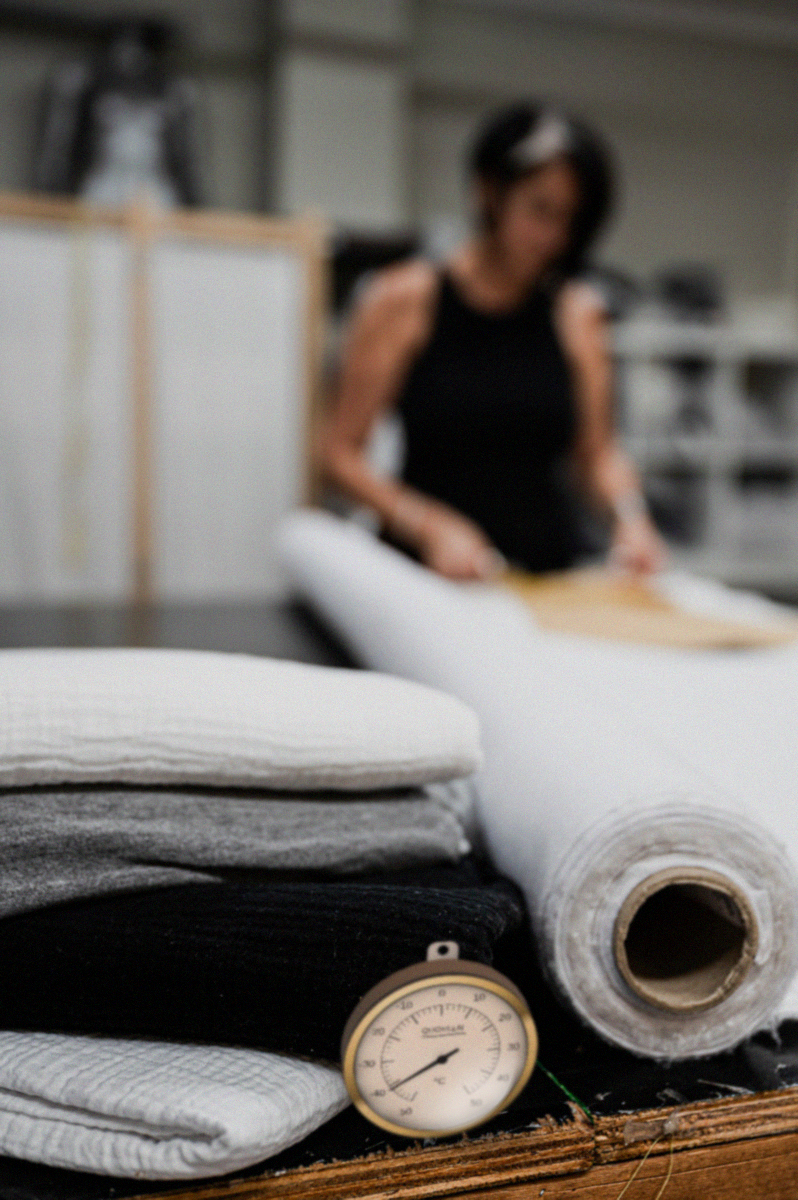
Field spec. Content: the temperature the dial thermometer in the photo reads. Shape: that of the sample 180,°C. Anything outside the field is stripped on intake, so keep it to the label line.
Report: -40,°C
